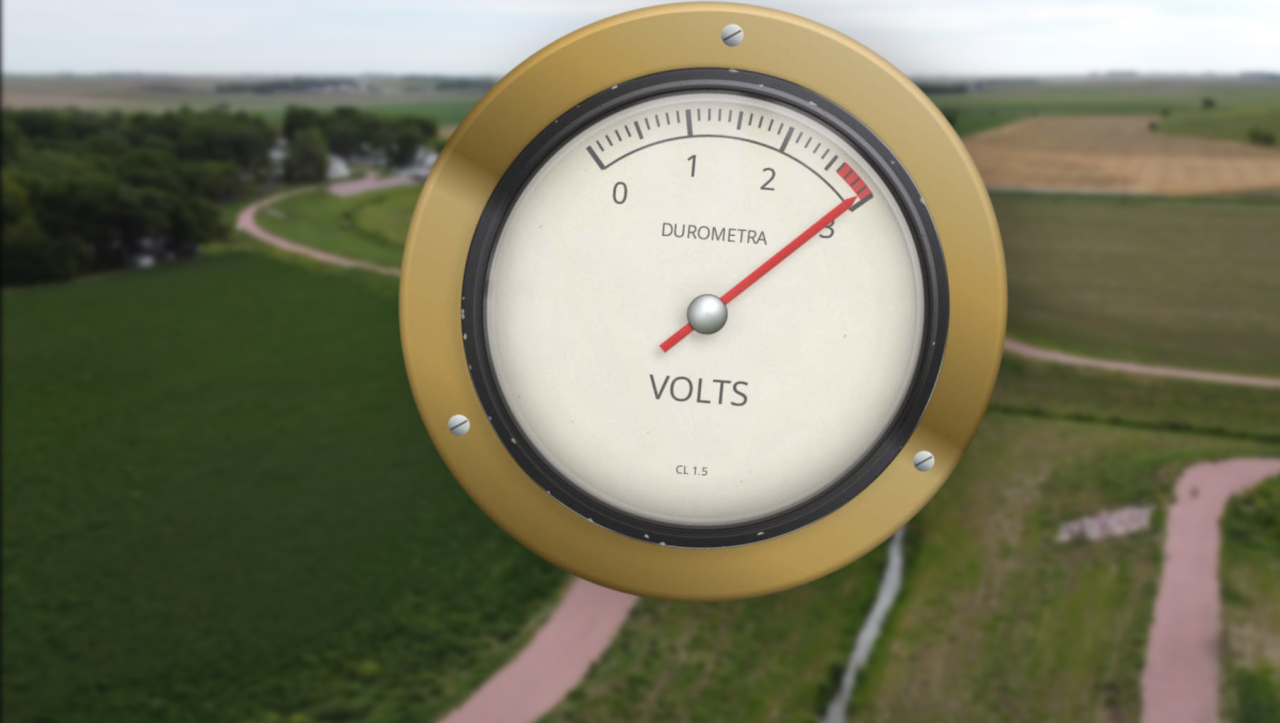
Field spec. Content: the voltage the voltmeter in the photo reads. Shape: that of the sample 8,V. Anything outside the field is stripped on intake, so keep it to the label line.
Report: 2.9,V
